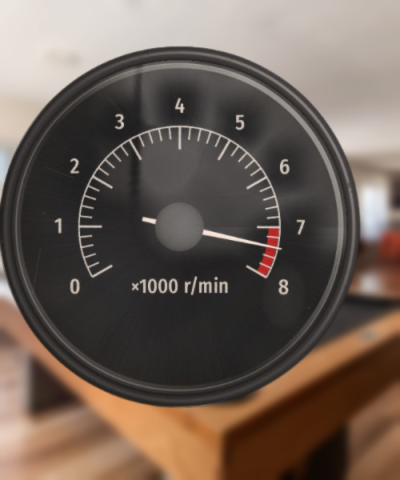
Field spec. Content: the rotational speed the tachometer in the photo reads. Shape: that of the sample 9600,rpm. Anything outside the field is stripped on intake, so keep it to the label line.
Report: 7400,rpm
